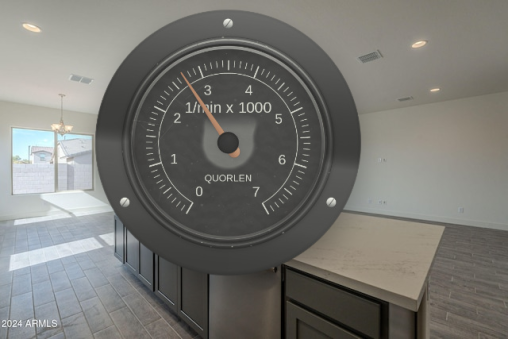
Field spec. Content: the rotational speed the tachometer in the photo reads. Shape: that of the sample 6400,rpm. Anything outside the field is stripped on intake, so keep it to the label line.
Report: 2700,rpm
